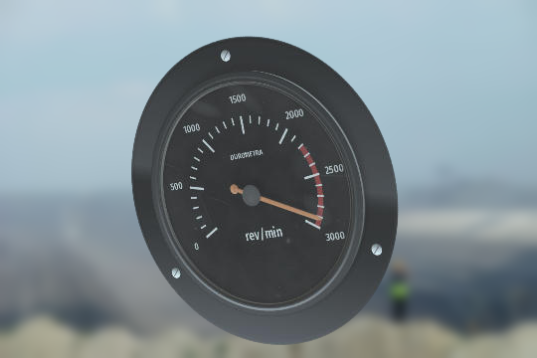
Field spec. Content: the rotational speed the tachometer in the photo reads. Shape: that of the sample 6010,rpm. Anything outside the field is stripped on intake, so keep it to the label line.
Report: 2900,rpm
